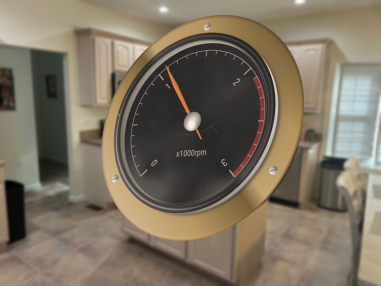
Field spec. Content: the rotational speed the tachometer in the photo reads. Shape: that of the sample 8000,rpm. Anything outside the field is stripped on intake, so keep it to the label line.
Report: 1100,rpm
